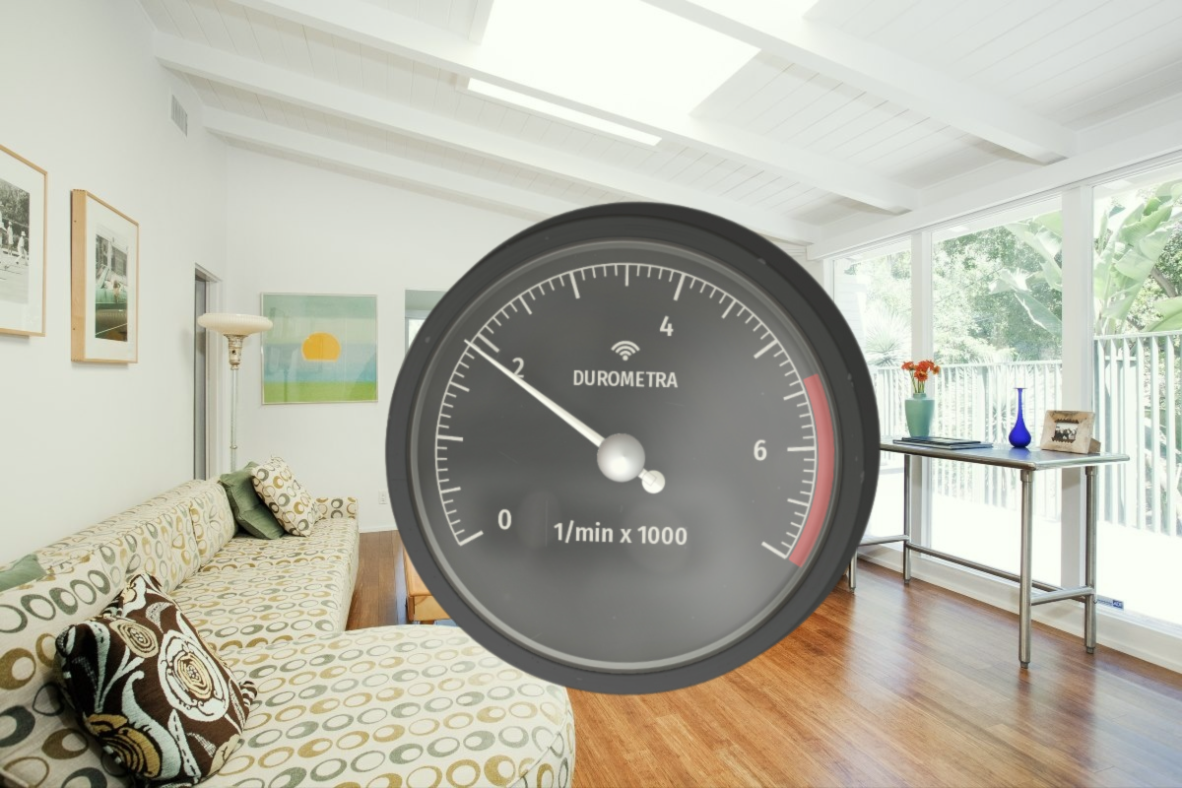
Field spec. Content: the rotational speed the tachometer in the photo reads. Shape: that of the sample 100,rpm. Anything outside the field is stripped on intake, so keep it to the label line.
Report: 1900,rpm
